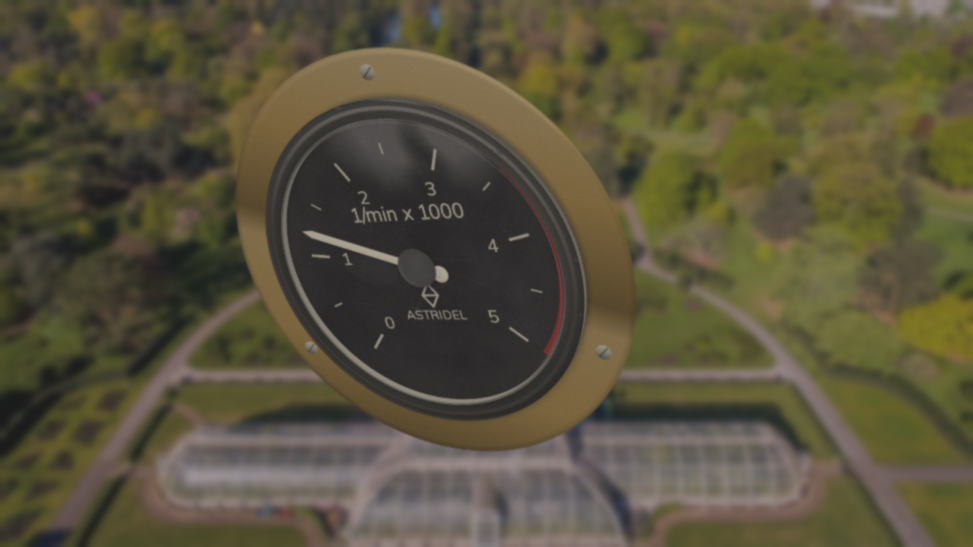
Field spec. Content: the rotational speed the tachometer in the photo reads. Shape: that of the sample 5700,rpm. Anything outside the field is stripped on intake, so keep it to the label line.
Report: 1250,rpm
